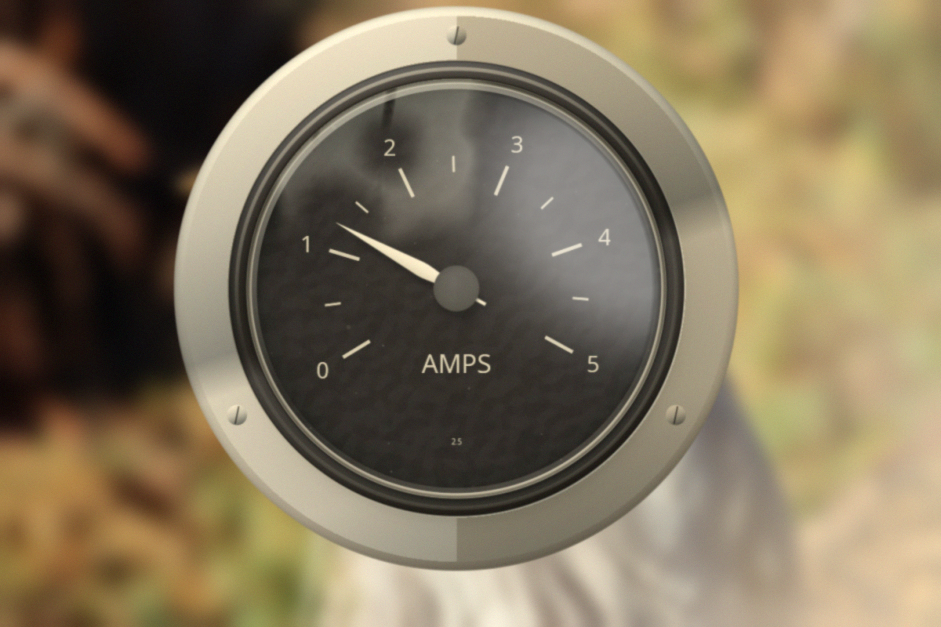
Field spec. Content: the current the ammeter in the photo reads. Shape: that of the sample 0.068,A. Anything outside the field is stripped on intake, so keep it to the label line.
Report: 1.25,A
